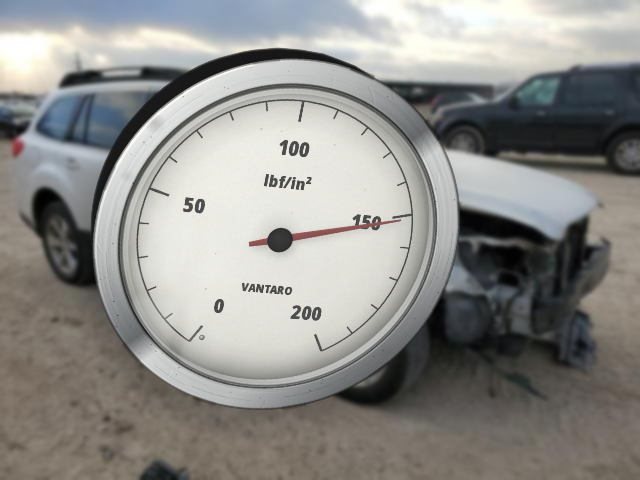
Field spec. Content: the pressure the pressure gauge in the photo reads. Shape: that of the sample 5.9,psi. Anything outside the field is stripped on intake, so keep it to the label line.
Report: 150,psi
